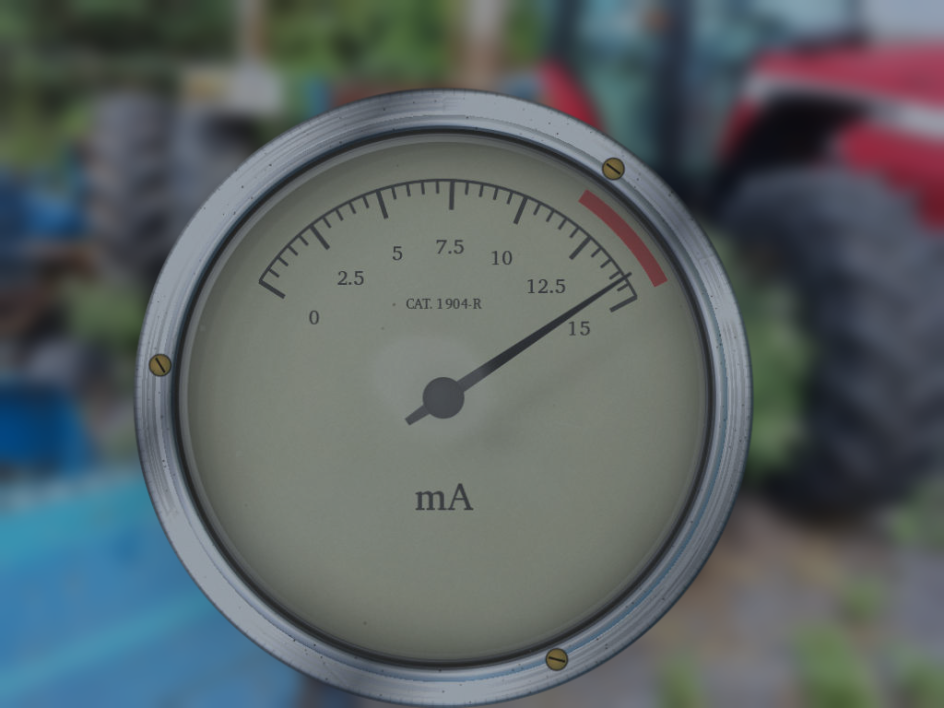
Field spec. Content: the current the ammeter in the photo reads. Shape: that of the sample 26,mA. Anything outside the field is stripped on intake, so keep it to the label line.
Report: 14.25,mA
